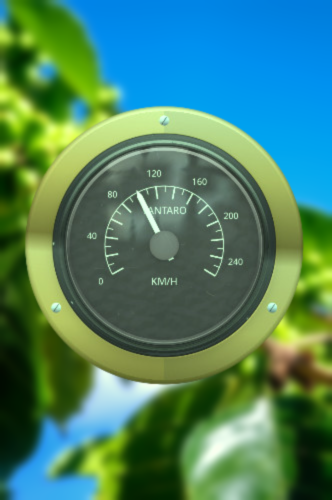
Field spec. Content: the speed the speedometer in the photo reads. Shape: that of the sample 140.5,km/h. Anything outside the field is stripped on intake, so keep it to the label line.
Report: 100,km/h
